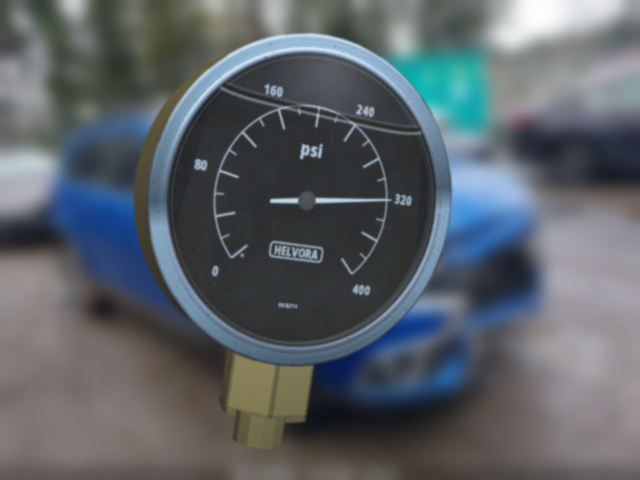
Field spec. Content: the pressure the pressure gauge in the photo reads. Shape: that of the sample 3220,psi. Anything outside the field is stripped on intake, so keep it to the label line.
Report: 320,psi
